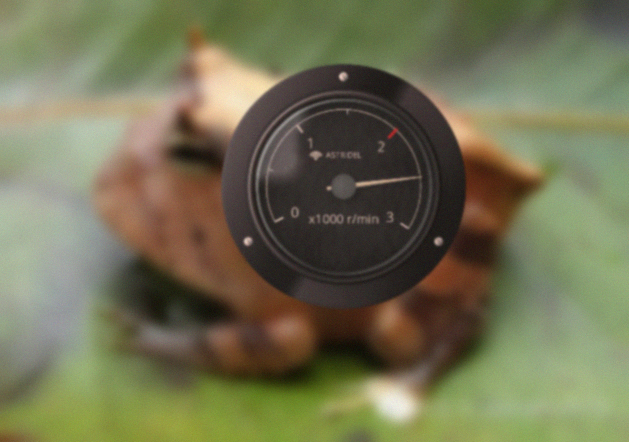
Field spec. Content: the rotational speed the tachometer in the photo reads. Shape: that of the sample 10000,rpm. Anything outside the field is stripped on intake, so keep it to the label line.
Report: 2500,rpm
